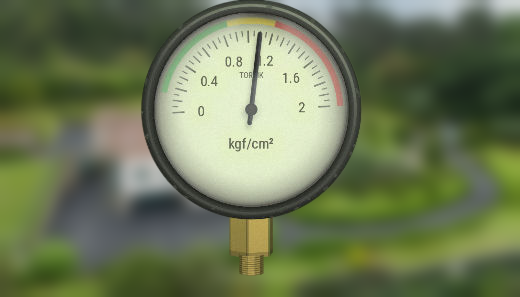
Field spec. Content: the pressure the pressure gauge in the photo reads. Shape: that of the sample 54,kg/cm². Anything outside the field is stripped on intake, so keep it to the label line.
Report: 1.1,kg/cm²
